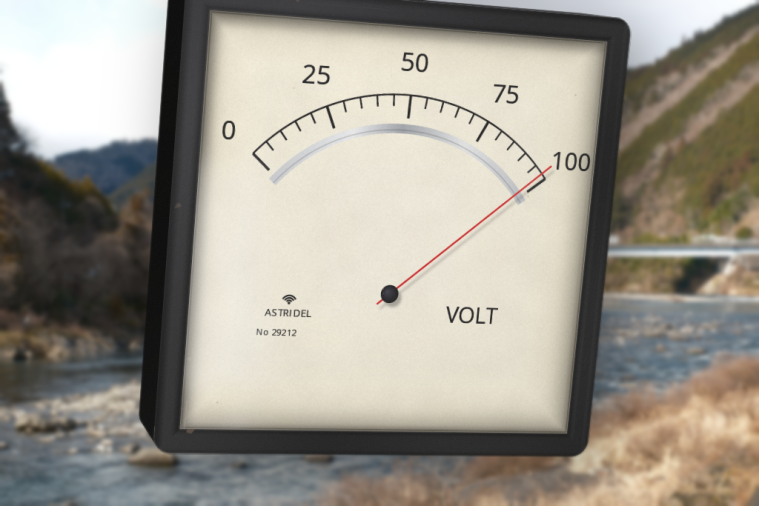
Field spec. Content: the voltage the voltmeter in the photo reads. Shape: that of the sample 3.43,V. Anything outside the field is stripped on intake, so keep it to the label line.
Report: 97.5,V
